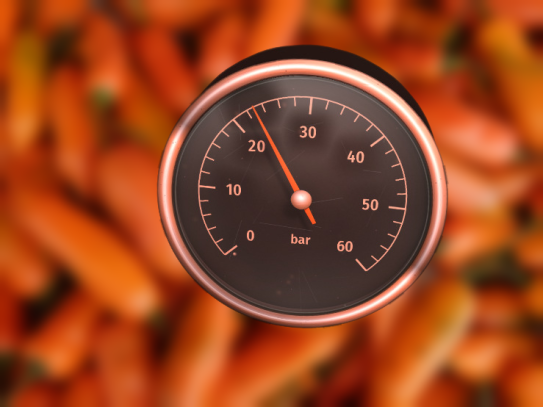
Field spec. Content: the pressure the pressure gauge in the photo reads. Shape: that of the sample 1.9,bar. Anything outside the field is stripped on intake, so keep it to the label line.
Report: 23,bar
